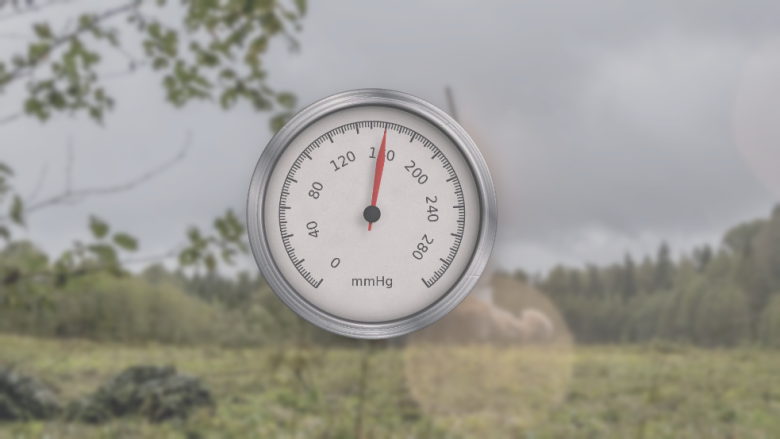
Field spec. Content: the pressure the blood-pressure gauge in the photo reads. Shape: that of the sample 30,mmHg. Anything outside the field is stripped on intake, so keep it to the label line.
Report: 160,mmHg
